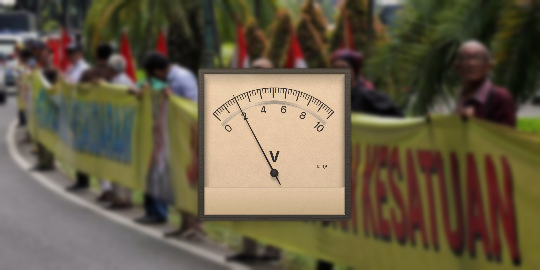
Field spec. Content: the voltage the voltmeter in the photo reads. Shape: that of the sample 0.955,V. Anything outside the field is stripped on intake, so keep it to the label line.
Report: 2,V
